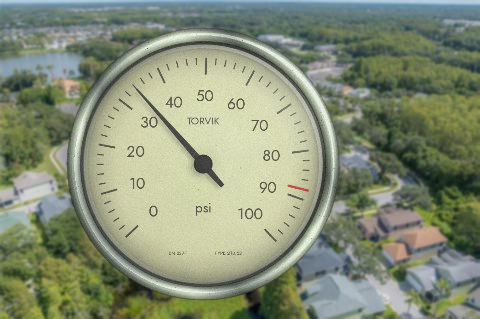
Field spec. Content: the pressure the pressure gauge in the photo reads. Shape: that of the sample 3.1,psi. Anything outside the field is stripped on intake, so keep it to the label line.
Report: 34,psi
